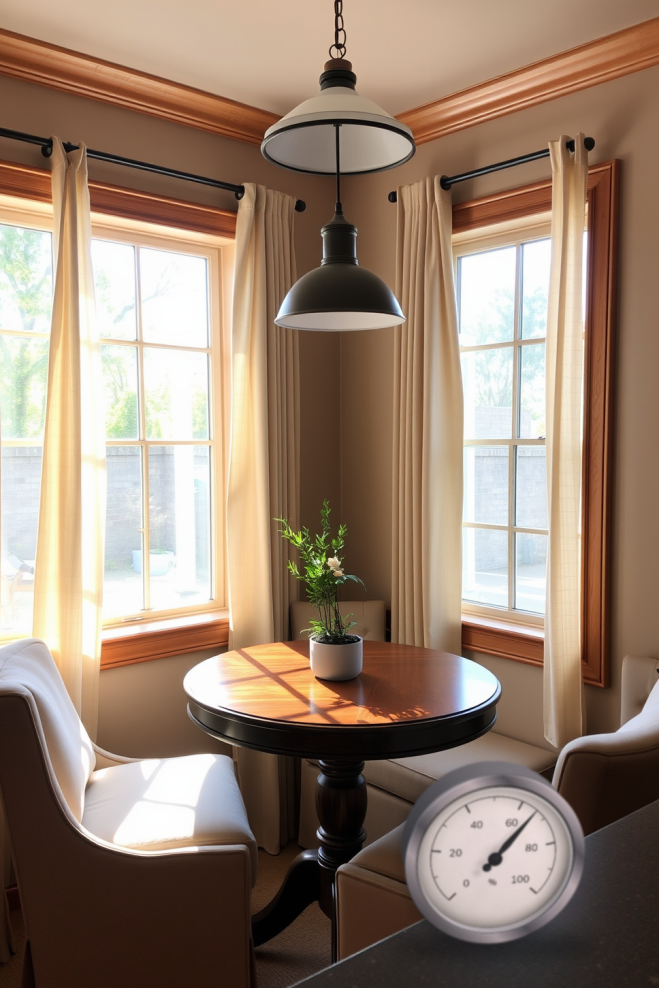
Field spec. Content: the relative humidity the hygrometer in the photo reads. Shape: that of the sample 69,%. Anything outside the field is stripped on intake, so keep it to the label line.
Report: 65,%
